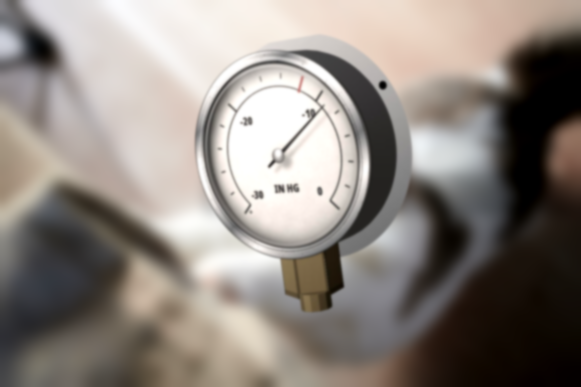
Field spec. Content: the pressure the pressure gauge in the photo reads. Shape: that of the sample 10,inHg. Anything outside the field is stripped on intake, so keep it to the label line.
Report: -9,inHg
